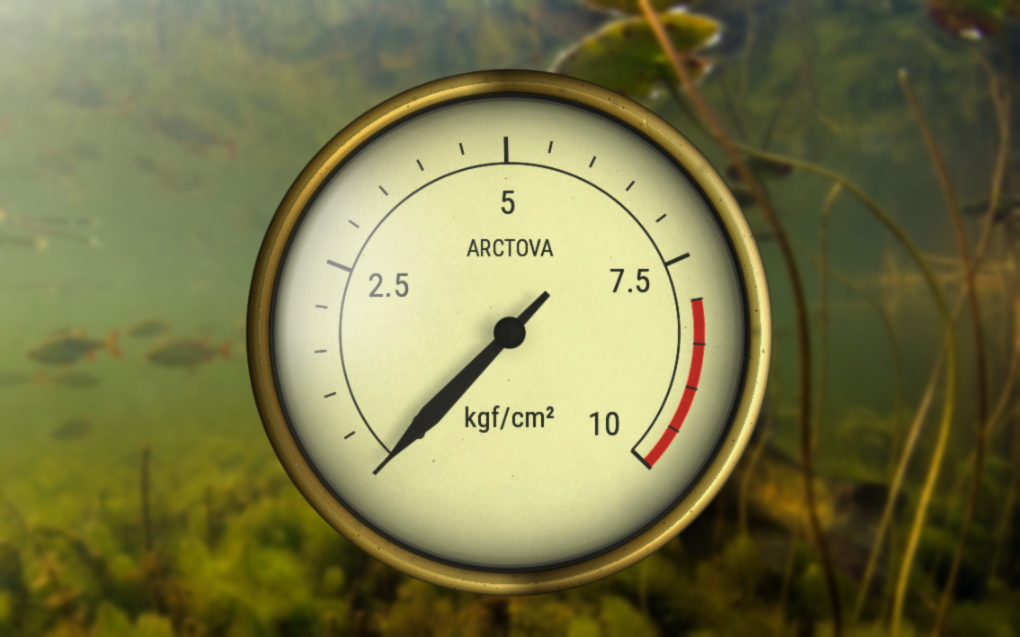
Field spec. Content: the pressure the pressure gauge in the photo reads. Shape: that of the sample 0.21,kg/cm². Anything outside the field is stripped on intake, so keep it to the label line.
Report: 0,kg/cm²
